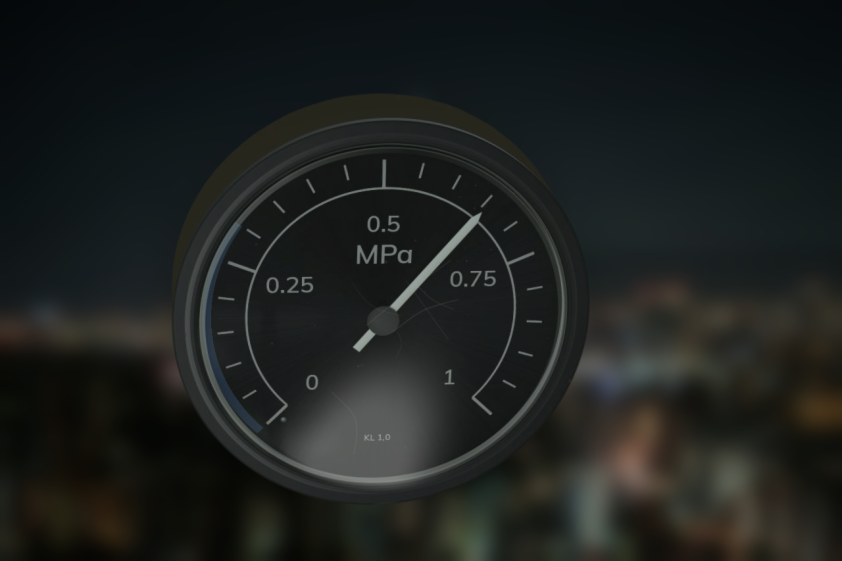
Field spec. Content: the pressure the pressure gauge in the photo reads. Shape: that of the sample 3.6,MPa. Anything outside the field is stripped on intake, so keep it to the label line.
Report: 0.65,MPa
